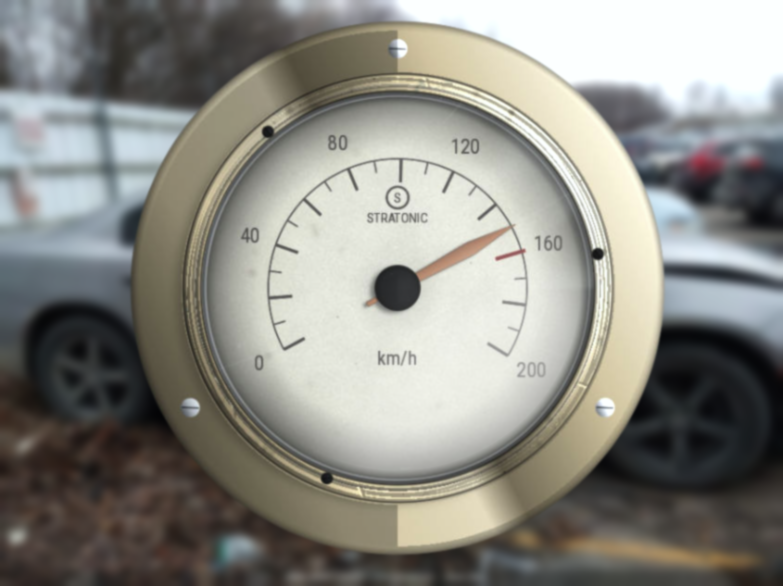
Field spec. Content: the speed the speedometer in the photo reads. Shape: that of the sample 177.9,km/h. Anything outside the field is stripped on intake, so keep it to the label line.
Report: 150,km/h
